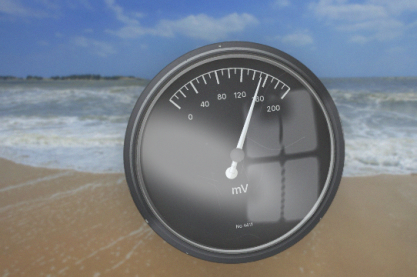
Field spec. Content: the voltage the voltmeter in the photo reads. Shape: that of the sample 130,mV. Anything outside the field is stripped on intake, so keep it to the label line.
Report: 150,mV
